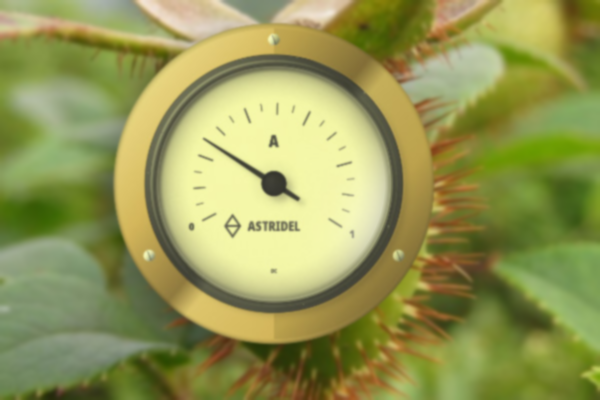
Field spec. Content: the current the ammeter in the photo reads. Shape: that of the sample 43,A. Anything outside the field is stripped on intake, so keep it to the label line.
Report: 0.25,A
